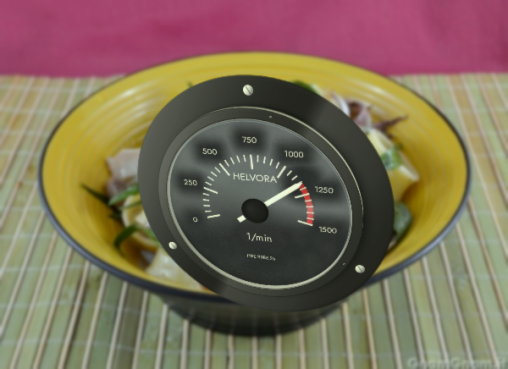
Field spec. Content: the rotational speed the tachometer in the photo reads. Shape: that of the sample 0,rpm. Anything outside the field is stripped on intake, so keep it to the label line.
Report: 1150,rpm
